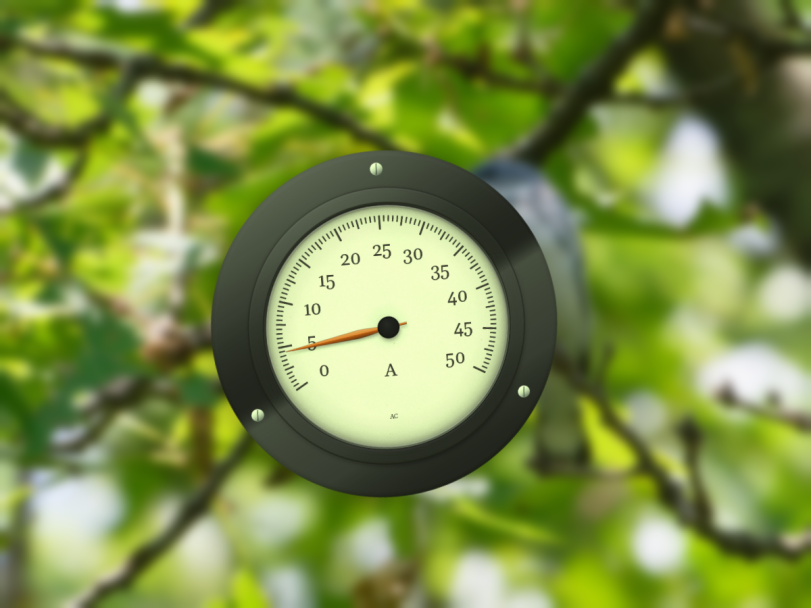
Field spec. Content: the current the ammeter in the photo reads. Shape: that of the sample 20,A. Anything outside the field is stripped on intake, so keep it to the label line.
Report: 4.5,A
